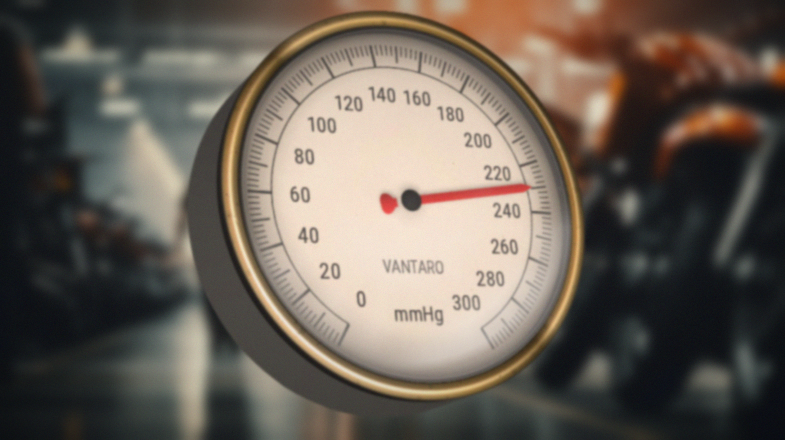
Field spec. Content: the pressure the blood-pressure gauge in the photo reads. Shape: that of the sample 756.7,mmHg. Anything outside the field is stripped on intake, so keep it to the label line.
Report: 230,mmHg
